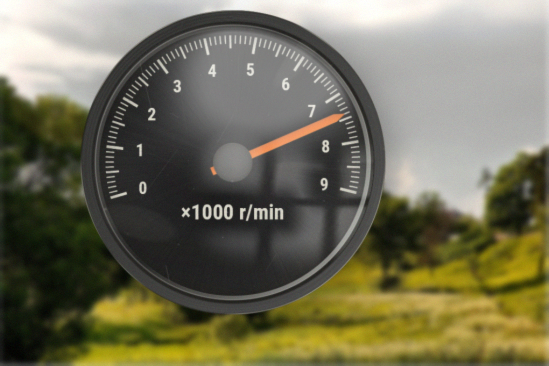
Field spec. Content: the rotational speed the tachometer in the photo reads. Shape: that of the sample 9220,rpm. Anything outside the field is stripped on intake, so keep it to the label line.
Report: 7400,rpm
